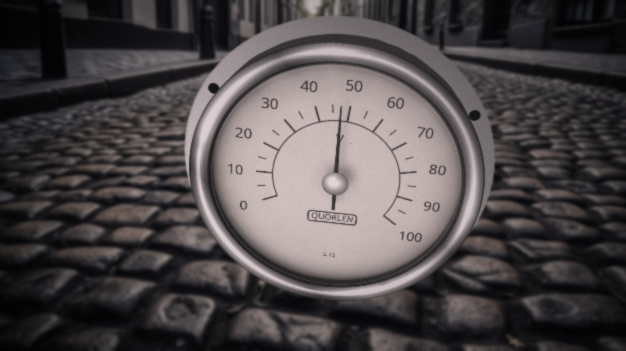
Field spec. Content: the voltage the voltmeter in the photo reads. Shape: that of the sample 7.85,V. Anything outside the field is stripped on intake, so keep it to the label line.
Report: 47.5,V
